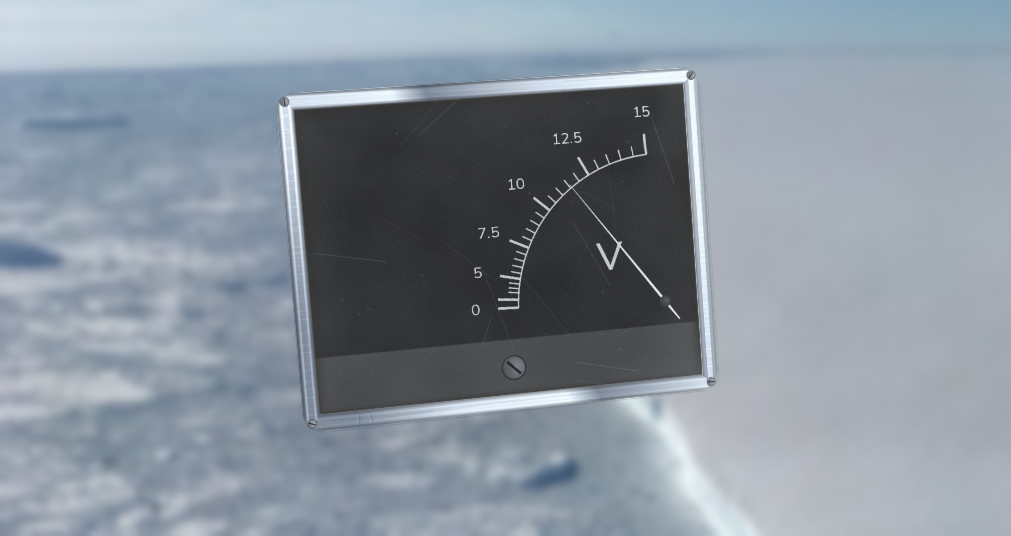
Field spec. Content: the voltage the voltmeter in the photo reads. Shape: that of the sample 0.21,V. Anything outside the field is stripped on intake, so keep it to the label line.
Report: 11.5,V
